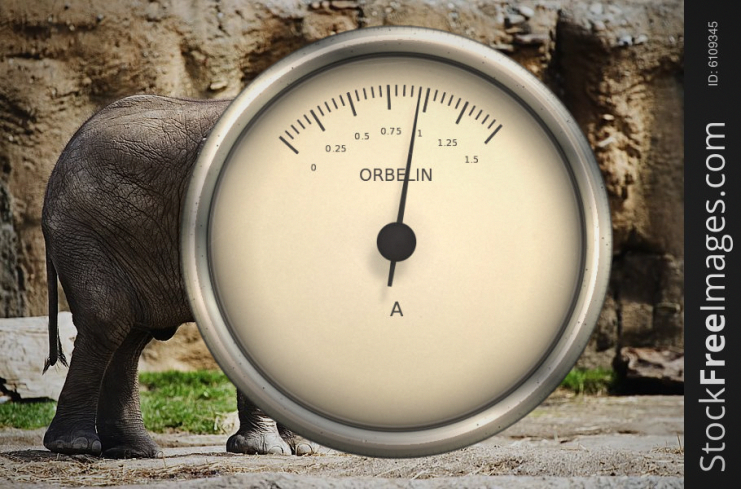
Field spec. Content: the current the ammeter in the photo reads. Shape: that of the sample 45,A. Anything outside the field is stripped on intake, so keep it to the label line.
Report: 0.95,A
